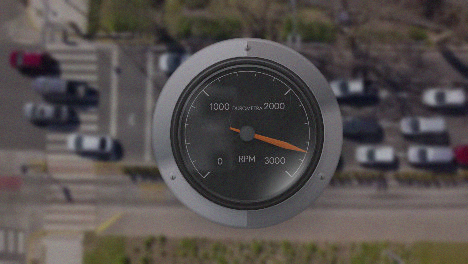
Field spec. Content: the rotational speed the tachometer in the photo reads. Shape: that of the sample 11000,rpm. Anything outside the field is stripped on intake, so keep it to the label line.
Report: 2700,rpm
